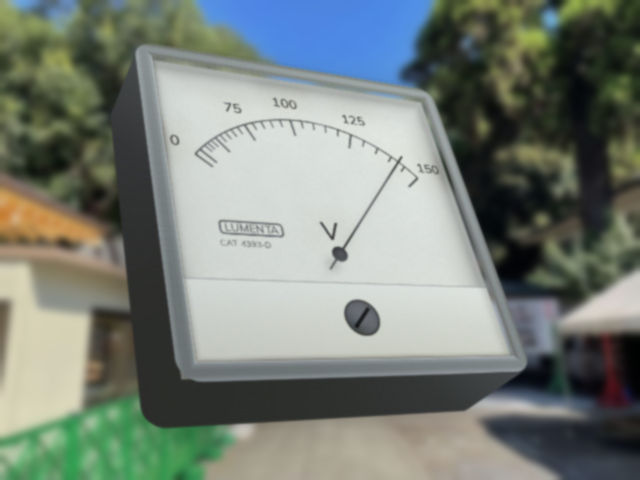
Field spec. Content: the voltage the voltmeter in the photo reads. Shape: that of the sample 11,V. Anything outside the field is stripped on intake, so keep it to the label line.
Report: 142.5,V
